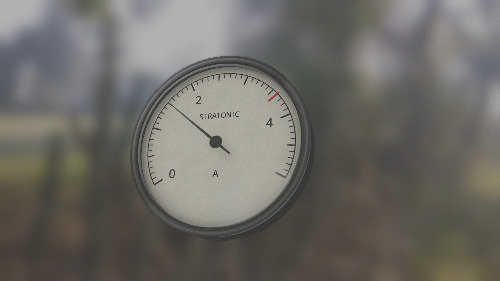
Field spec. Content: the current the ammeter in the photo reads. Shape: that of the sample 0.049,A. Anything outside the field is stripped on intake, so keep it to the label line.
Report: 1.5,A
